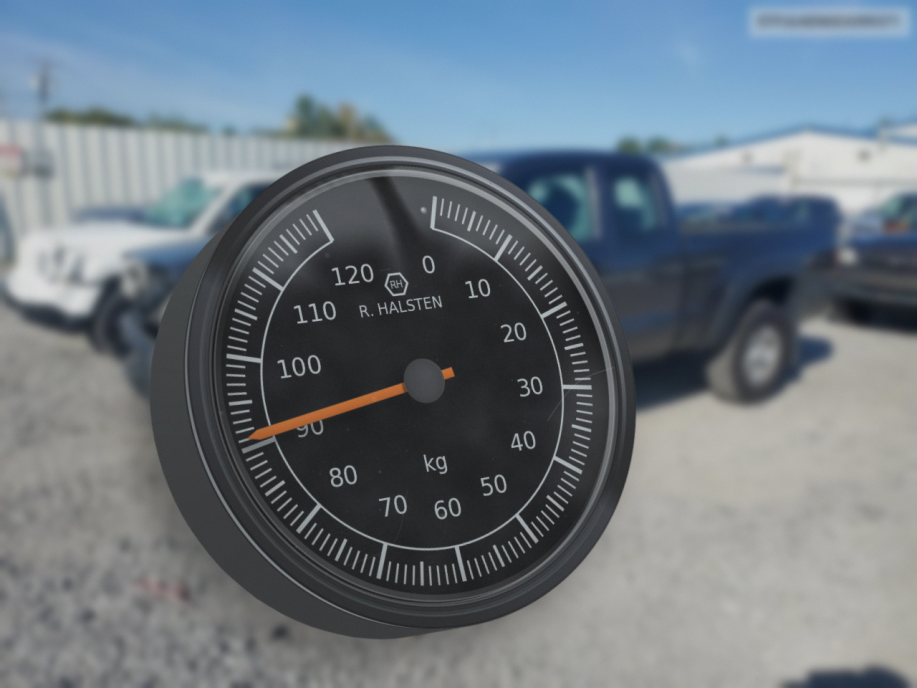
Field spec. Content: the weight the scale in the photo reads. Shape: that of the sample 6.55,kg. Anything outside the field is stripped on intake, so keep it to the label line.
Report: 91,kg
